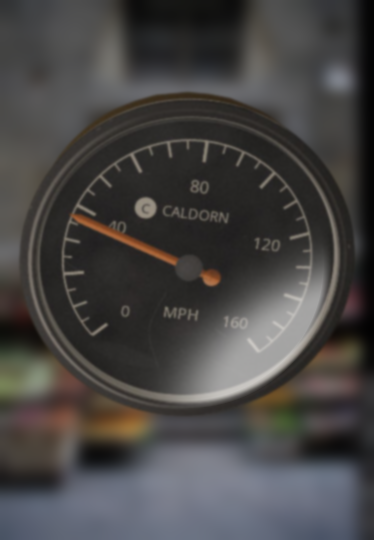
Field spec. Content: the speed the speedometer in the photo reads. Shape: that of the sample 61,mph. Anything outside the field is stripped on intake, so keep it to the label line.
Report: 37.5,mph
